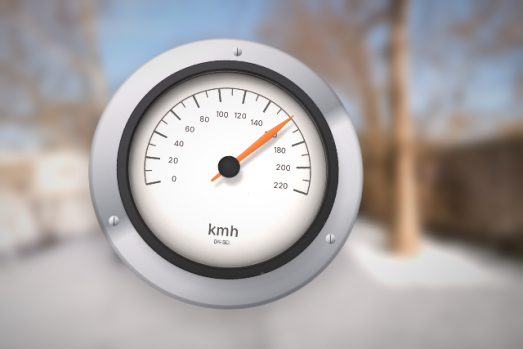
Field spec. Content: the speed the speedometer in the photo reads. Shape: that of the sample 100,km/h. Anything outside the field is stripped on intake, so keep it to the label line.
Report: 160,km/h
